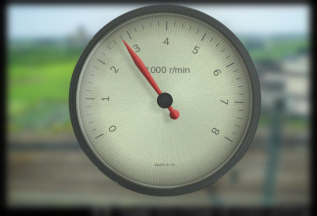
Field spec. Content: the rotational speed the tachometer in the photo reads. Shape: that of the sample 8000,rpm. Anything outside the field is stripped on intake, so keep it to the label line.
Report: 2800,rpm
